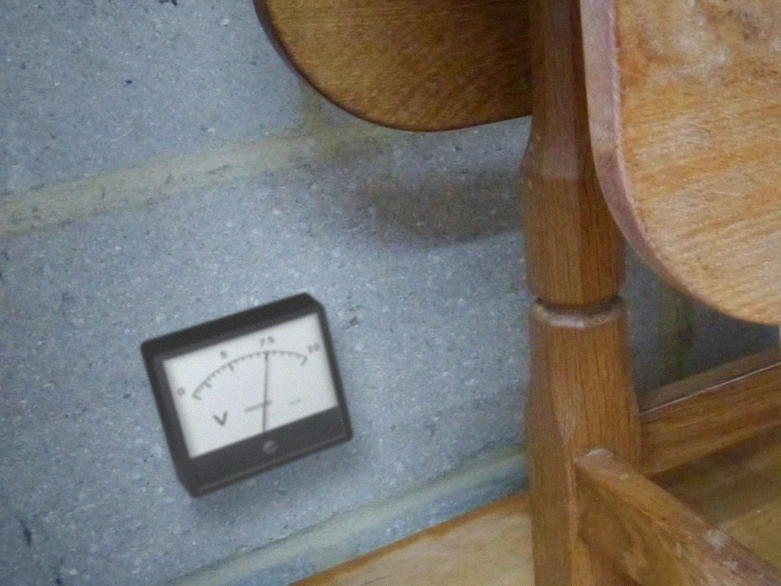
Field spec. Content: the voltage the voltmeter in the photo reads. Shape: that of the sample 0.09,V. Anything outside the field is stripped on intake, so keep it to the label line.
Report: 7.5,V
